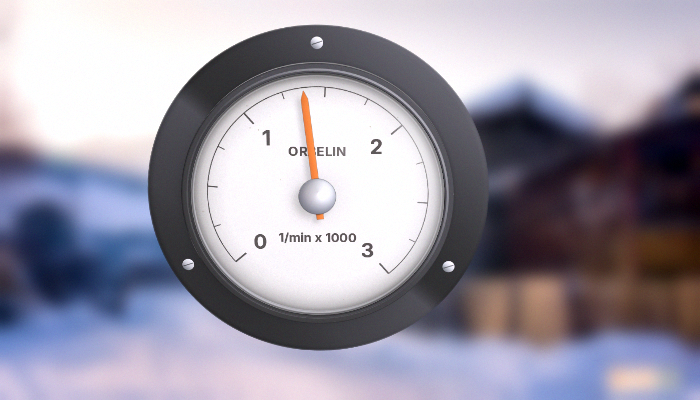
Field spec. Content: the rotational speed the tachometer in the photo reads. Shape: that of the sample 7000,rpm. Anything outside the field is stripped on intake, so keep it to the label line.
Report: 1375,rpm
